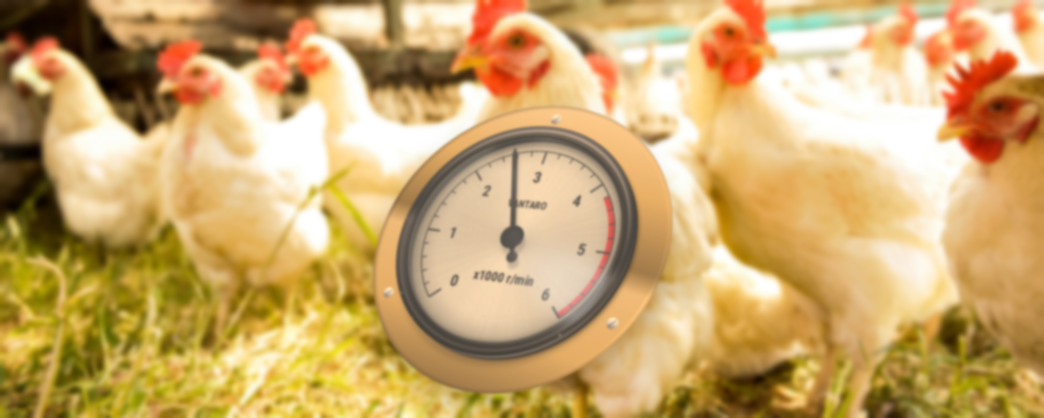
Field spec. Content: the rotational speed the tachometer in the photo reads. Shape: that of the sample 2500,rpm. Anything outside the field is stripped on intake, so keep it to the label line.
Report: 2600,rpm
